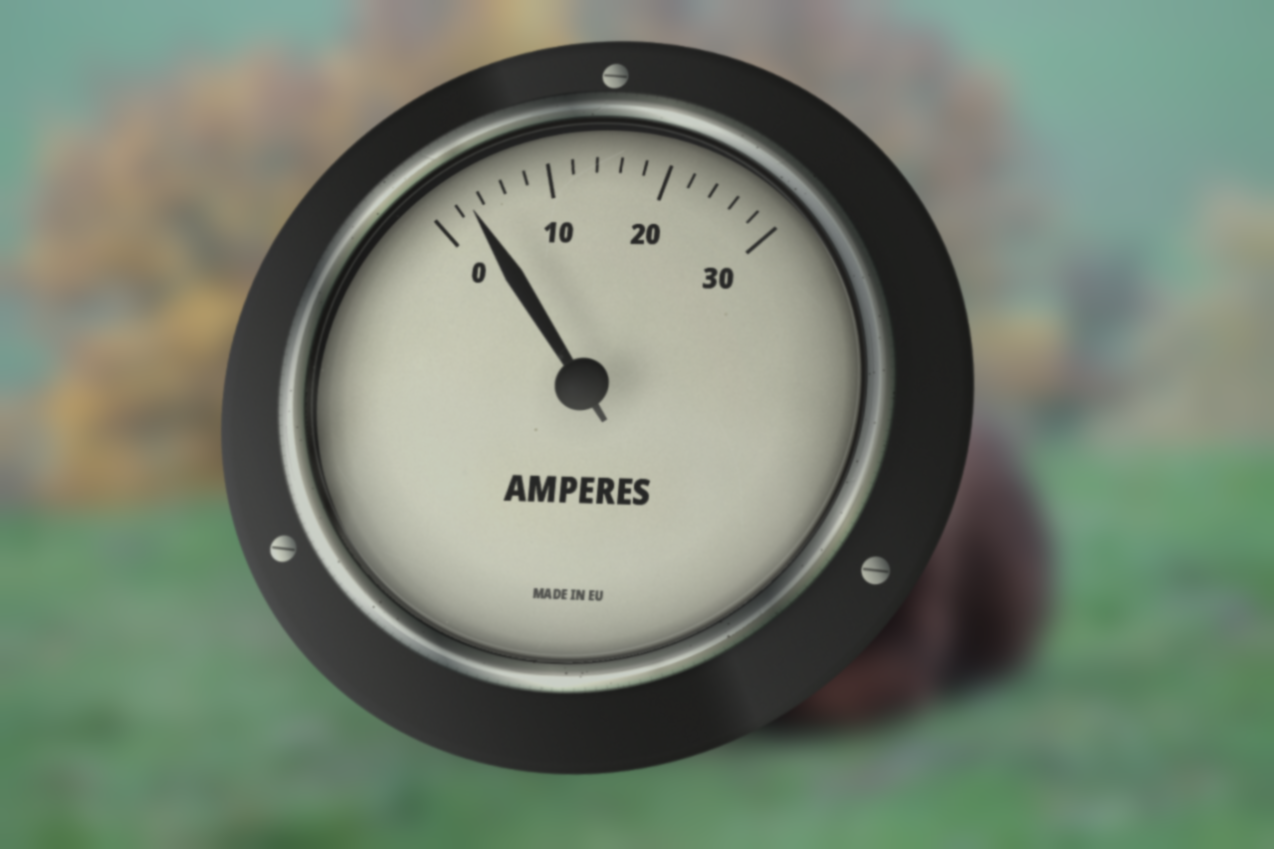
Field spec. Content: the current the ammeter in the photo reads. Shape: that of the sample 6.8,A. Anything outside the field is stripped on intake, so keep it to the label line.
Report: 3,A
